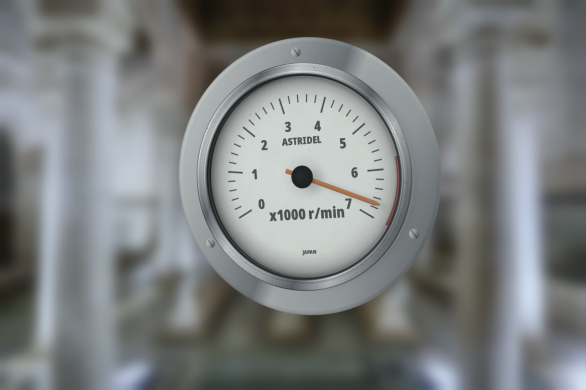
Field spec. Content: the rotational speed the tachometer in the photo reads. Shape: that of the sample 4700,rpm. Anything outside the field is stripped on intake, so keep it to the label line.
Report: 6700,rpm
